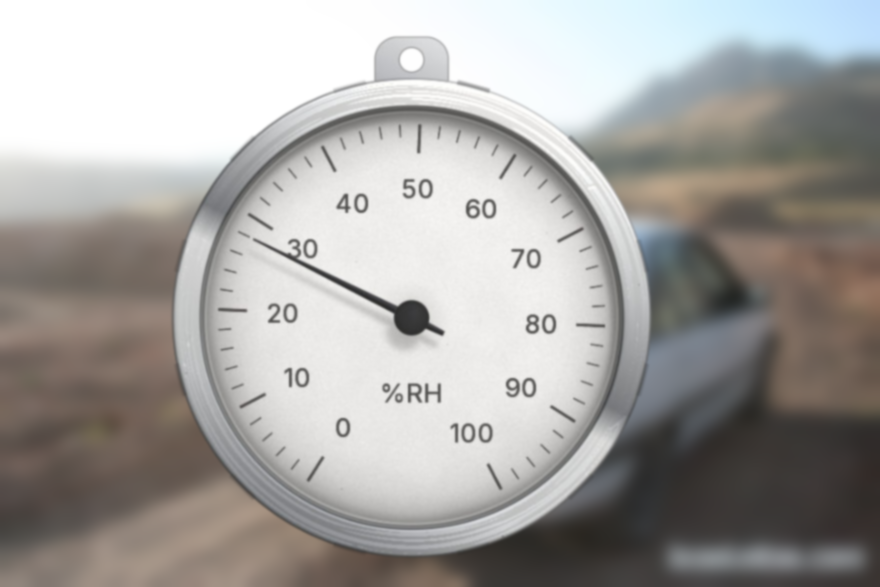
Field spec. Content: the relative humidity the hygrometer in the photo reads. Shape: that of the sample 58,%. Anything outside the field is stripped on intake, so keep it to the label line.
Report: 28,%
